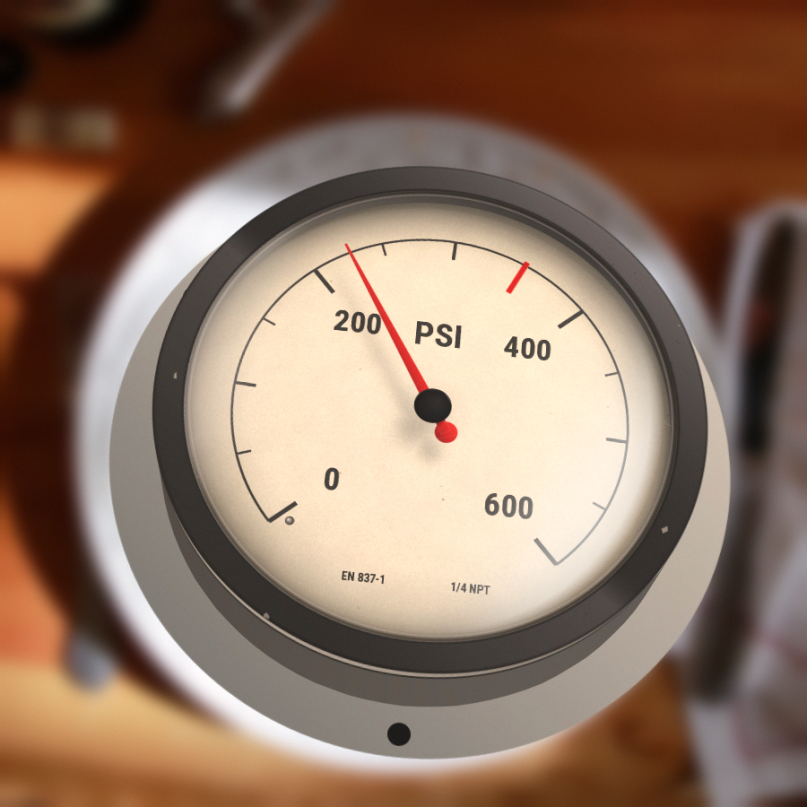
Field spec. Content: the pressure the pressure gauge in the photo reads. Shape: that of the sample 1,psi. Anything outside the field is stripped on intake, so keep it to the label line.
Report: 225,psi
